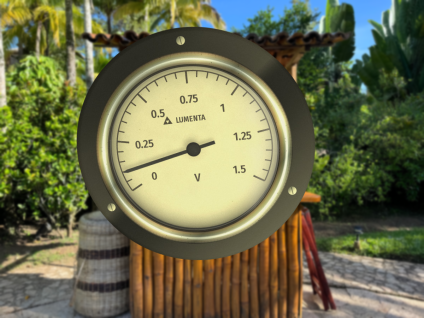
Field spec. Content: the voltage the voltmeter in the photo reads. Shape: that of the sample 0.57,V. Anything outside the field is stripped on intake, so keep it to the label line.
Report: 0.1,V
